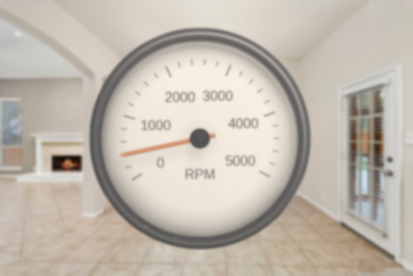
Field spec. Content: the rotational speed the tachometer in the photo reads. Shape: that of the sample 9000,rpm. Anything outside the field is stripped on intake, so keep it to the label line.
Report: 400,rpm
